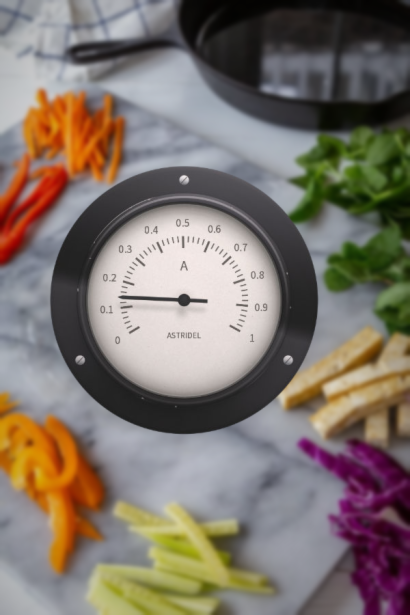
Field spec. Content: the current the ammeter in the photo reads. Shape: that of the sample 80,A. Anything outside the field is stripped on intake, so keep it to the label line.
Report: 0.14,A
